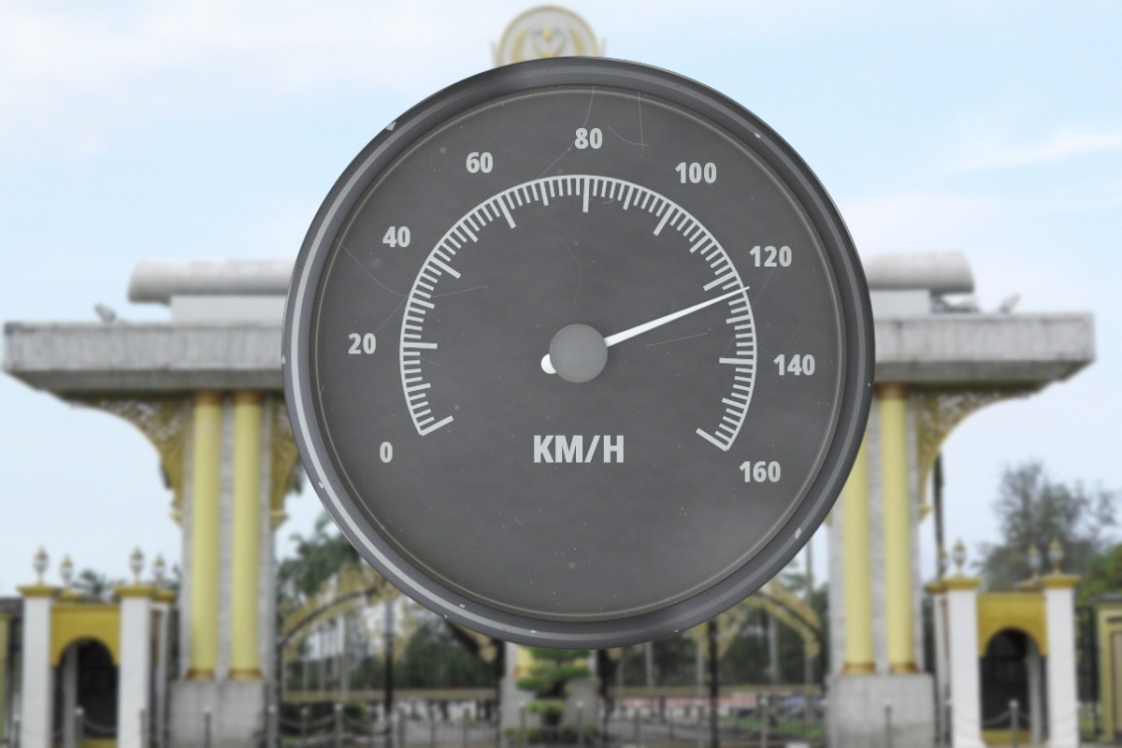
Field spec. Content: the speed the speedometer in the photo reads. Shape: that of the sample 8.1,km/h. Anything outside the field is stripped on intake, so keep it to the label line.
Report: 124,km/h
